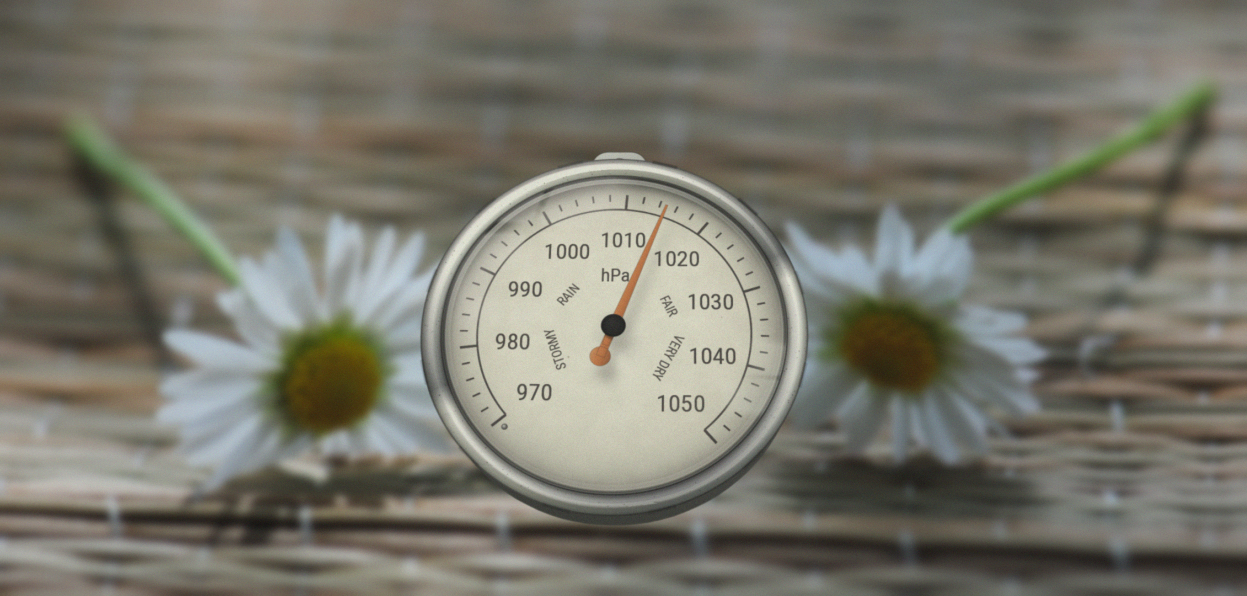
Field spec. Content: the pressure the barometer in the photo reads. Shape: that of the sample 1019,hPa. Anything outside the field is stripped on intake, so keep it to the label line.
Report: 1015,hPa
